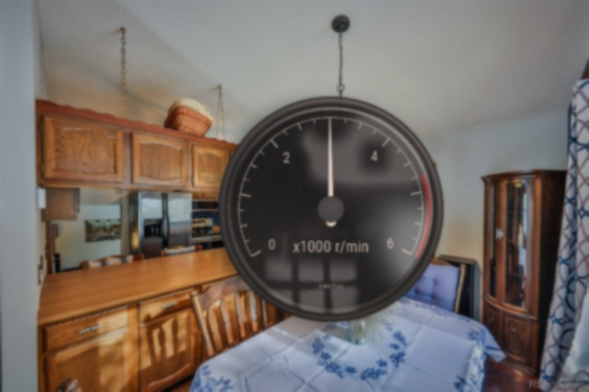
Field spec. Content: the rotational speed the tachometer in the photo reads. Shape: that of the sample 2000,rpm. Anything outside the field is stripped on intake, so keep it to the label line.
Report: 3000,rpm
